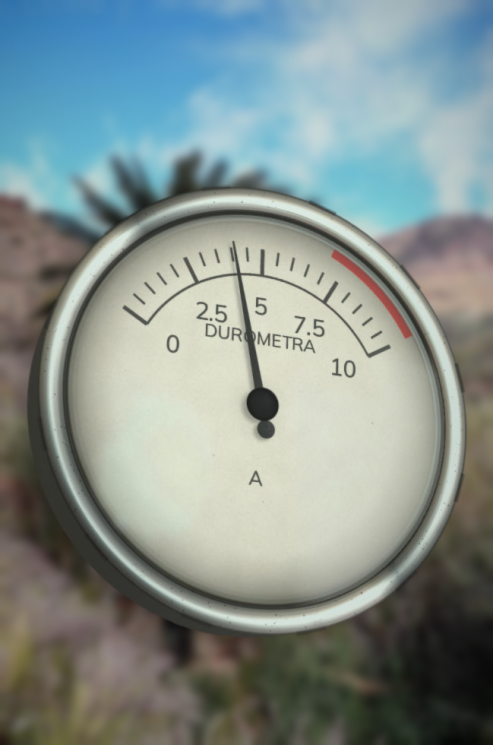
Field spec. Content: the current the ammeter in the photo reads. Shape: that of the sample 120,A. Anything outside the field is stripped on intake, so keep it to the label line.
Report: 4,A
